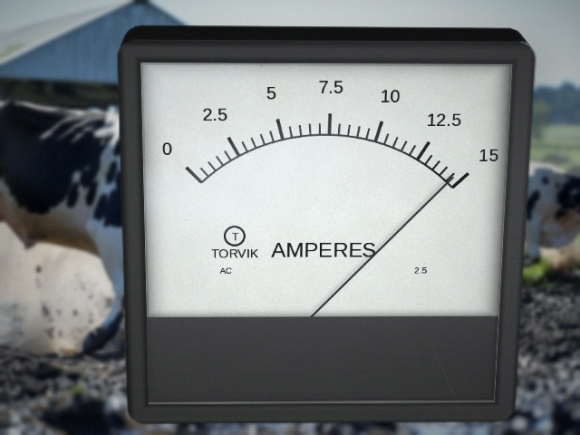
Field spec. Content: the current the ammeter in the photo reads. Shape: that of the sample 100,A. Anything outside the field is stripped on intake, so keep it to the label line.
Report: 14.5,A
